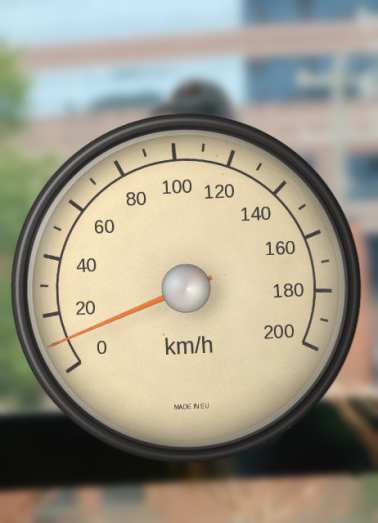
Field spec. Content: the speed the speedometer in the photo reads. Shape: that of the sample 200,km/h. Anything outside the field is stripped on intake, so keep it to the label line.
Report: 10,km/h
